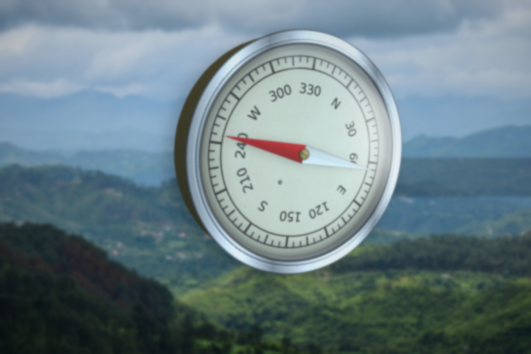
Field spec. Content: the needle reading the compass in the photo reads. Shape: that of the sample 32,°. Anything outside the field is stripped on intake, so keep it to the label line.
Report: 245,°
